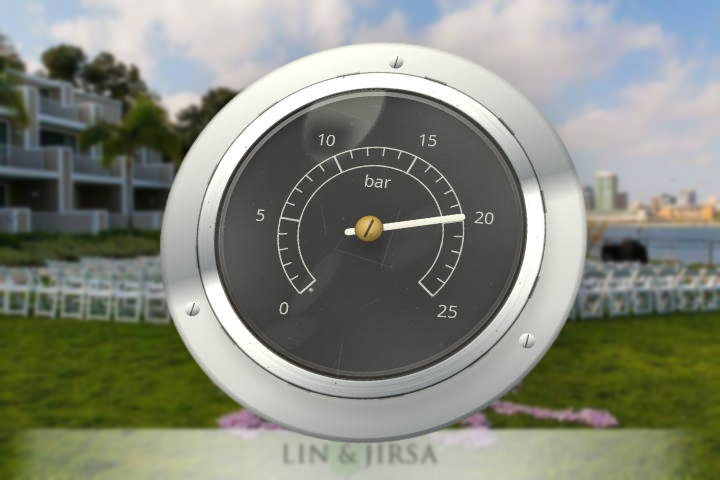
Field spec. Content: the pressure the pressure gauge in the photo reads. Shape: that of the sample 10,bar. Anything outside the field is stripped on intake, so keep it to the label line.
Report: 20,bar
